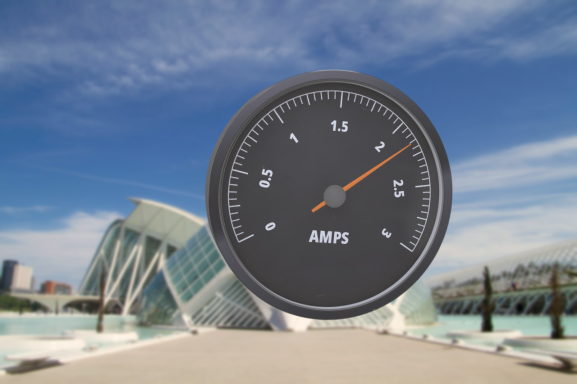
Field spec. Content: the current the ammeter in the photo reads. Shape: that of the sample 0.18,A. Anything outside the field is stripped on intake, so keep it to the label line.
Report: 2.15,A
